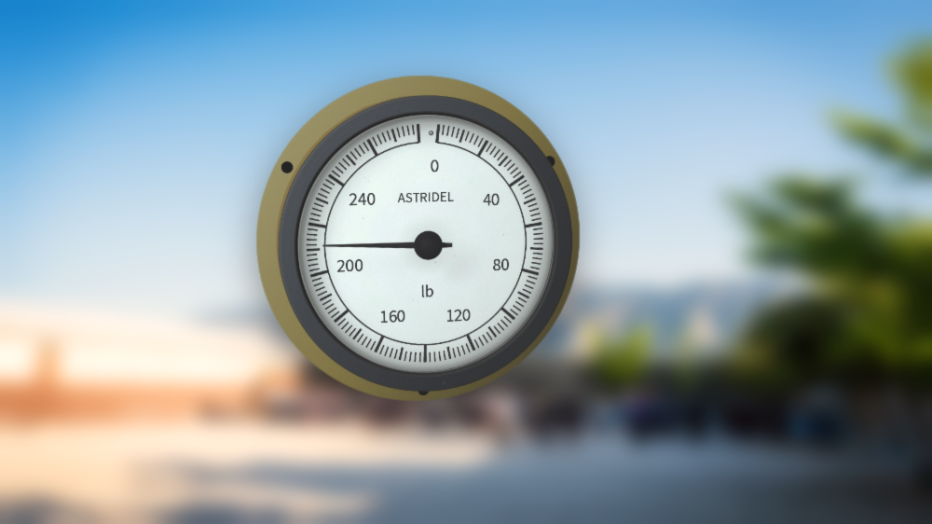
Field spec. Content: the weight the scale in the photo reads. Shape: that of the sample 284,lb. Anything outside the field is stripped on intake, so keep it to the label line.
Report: 212,lb
